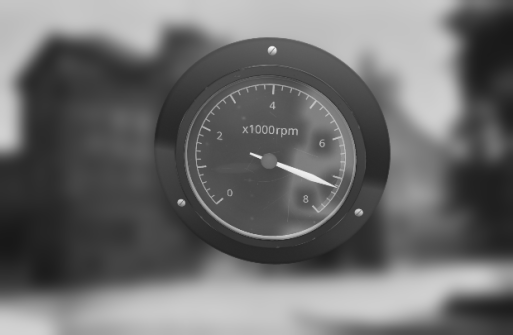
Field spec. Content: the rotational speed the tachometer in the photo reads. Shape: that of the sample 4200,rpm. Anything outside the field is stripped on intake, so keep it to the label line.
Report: 7200,rpm
